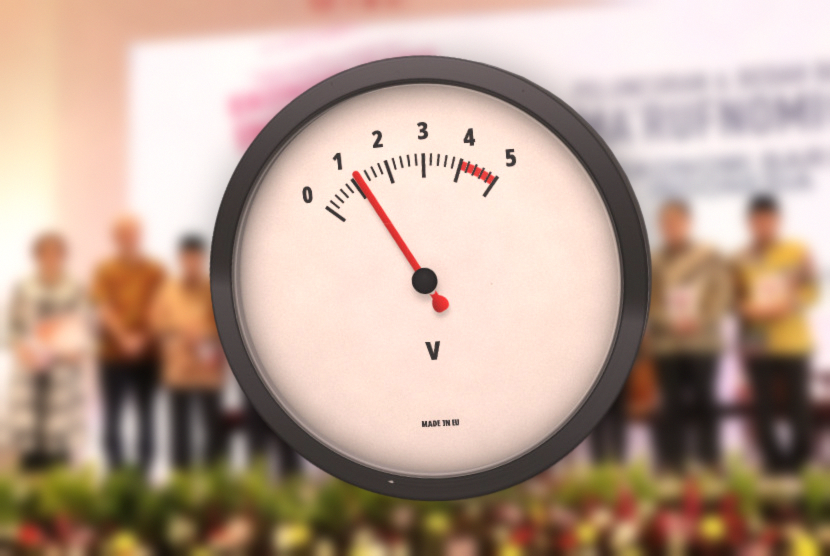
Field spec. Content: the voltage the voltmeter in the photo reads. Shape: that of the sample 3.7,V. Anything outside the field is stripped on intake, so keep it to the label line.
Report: 1.2,V
